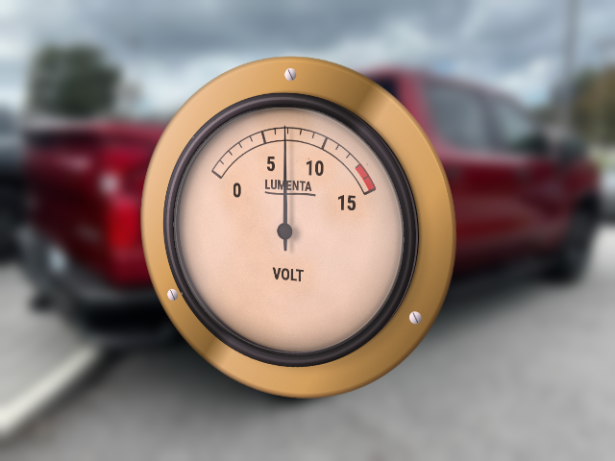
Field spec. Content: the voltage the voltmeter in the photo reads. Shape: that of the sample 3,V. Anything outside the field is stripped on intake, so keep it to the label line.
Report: 7,V
